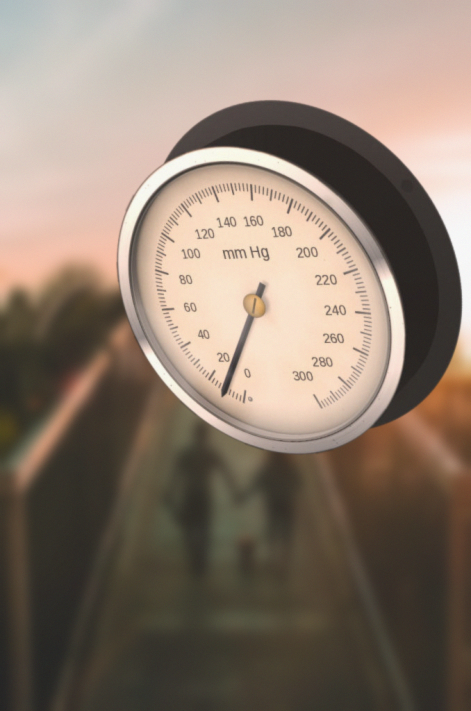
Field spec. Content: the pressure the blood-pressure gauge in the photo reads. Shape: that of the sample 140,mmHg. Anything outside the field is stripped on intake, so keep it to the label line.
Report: 10,mmHg
